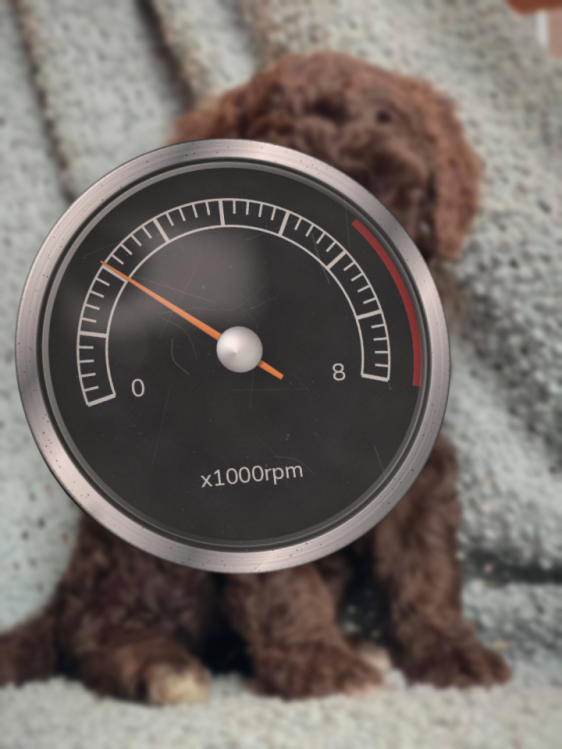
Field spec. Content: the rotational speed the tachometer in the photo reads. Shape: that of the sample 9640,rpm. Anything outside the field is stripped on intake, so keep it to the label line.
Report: 2000,rpm
